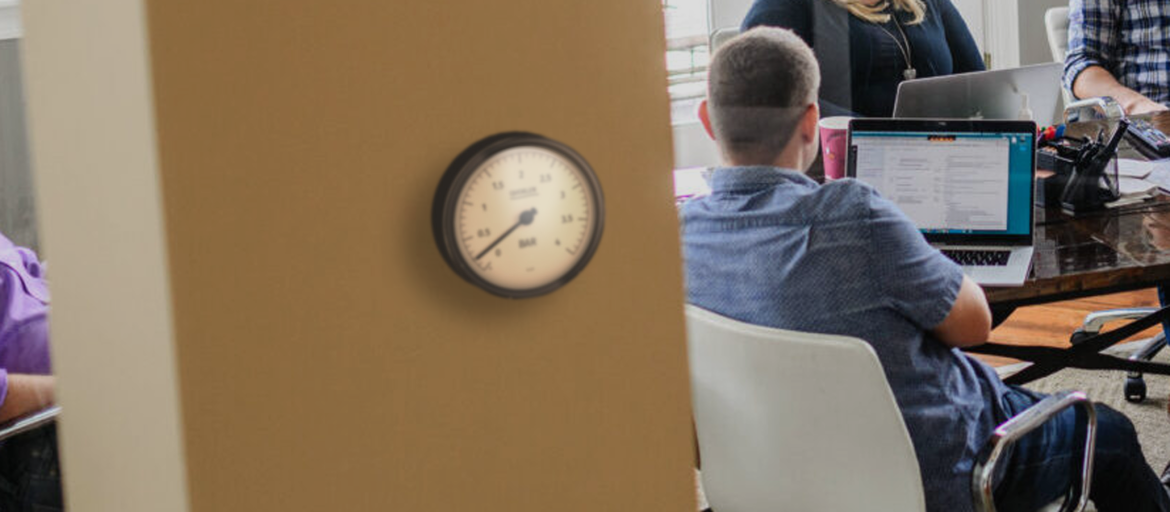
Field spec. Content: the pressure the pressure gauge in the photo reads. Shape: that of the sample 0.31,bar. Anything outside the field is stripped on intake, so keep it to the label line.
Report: 0.2,bar
